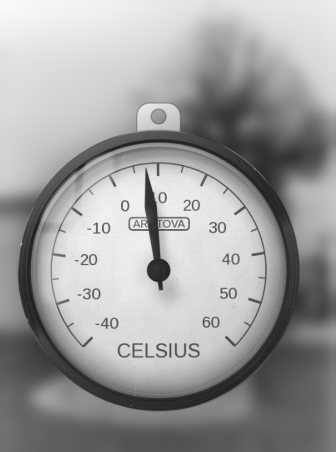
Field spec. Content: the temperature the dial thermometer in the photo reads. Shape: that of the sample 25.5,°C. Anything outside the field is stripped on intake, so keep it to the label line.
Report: 7.5,°C
